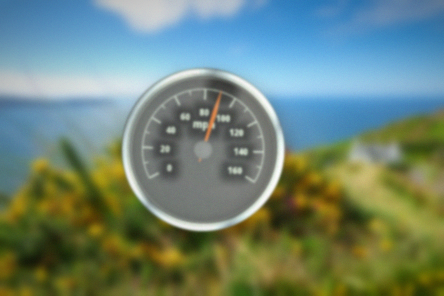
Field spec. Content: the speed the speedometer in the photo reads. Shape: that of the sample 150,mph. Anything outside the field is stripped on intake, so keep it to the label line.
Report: 90,mph
